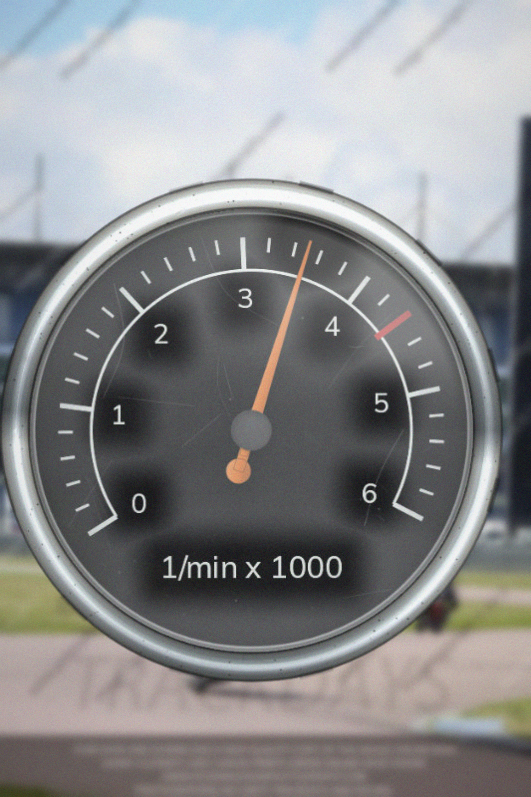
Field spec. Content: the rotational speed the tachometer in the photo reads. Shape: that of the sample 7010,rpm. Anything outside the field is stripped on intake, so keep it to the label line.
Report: 3500,rpm
